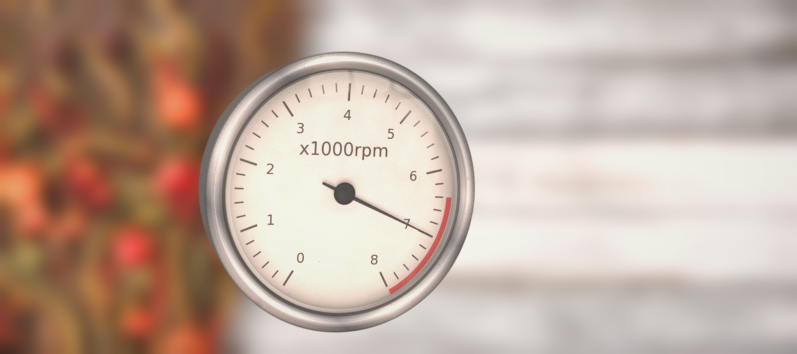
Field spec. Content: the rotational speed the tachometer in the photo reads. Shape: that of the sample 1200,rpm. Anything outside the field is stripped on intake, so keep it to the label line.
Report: 7000,rpm
